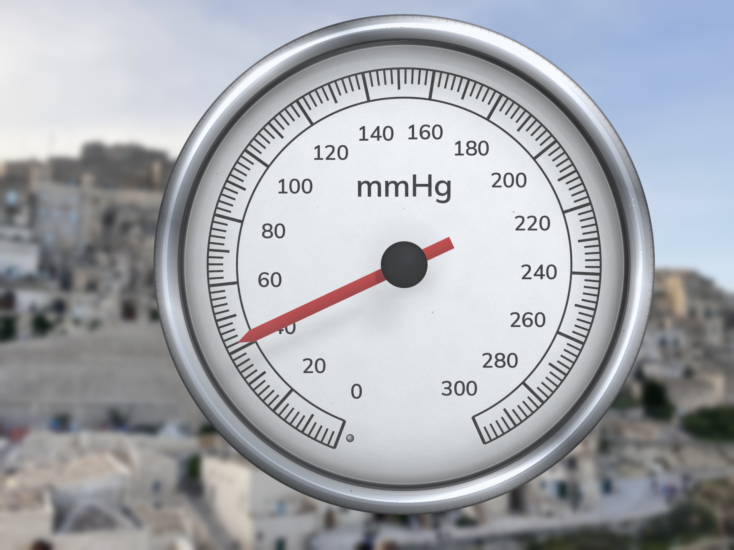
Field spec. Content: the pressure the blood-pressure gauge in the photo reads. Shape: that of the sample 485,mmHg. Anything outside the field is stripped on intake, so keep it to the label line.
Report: 42,mmHg
